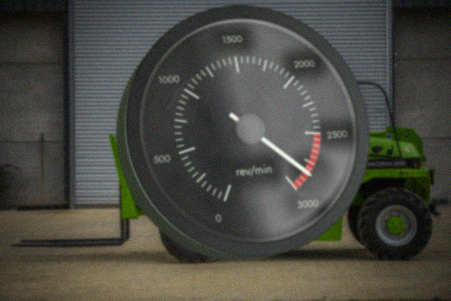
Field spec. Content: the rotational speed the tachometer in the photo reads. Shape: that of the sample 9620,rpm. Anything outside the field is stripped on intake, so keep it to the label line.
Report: 2850,rpm
